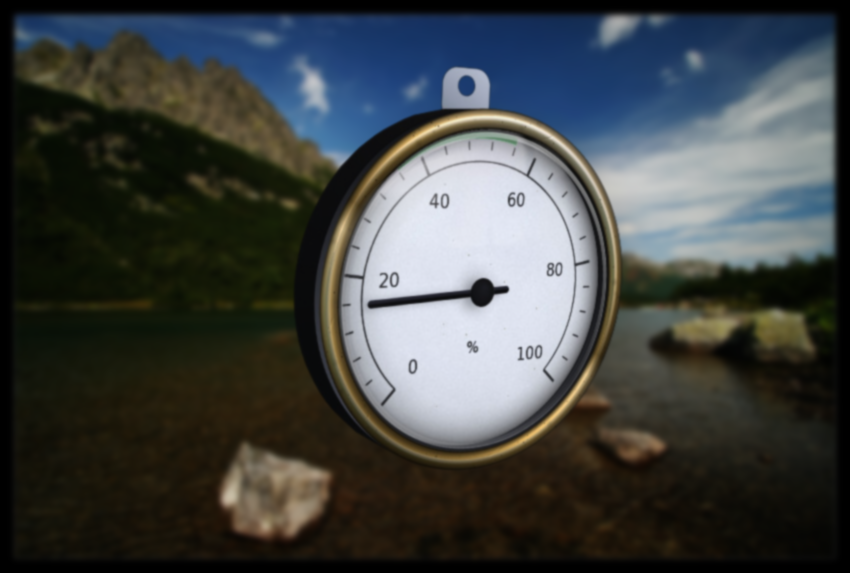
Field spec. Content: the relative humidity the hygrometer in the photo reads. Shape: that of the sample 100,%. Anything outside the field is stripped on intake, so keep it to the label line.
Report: 16,%
